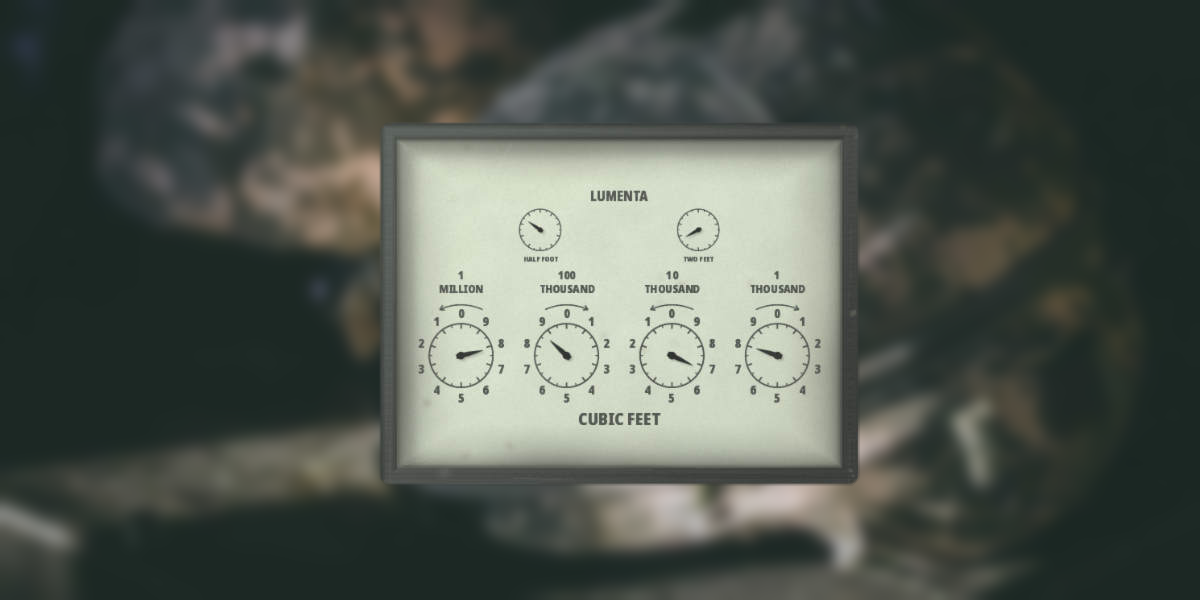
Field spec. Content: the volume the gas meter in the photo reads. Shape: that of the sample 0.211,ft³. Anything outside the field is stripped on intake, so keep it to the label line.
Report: 786800,ft³
